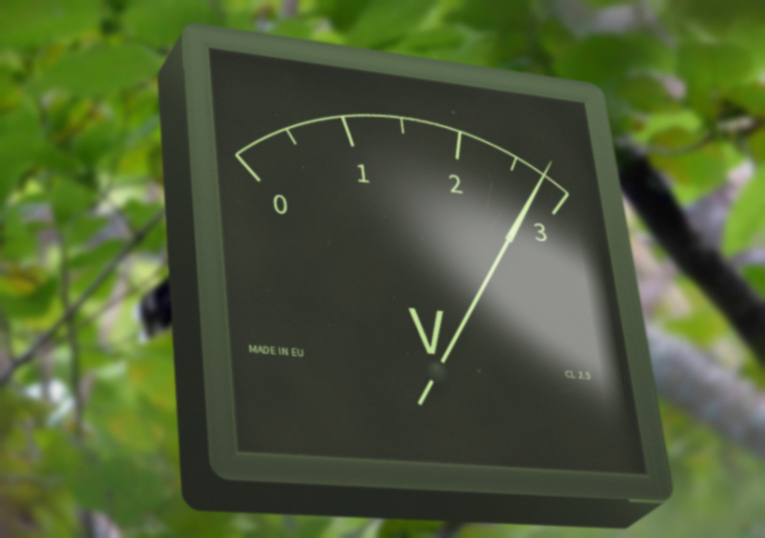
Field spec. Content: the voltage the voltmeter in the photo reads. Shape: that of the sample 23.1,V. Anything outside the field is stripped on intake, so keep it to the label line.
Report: 2.75,V
